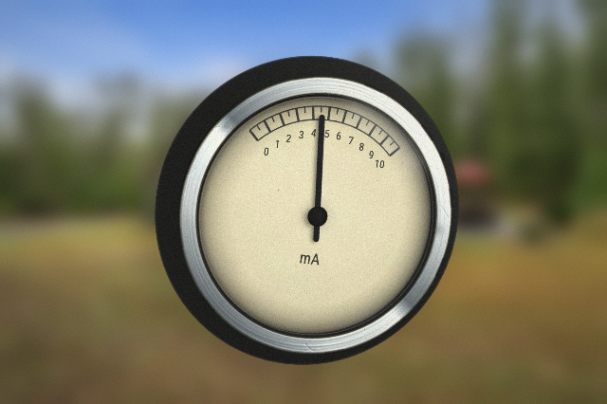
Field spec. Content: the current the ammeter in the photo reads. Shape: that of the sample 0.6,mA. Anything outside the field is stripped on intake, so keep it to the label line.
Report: 4.5,mA
